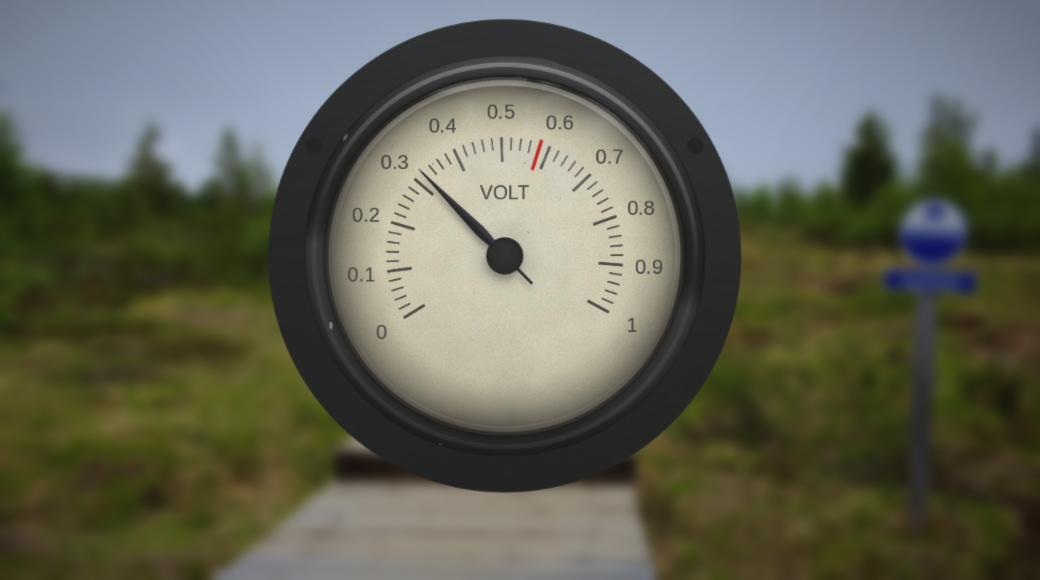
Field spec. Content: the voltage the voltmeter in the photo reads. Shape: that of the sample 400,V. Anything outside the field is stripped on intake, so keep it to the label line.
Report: 0.32,V
